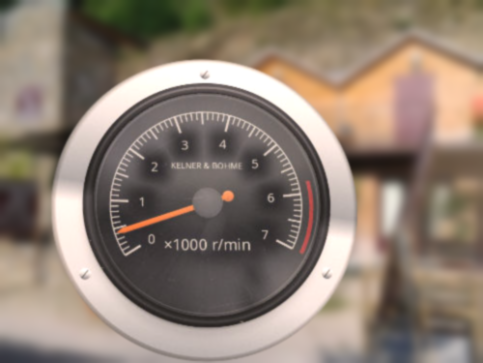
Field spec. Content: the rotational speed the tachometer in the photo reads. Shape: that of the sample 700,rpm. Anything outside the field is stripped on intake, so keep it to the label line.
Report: 400,rpm
